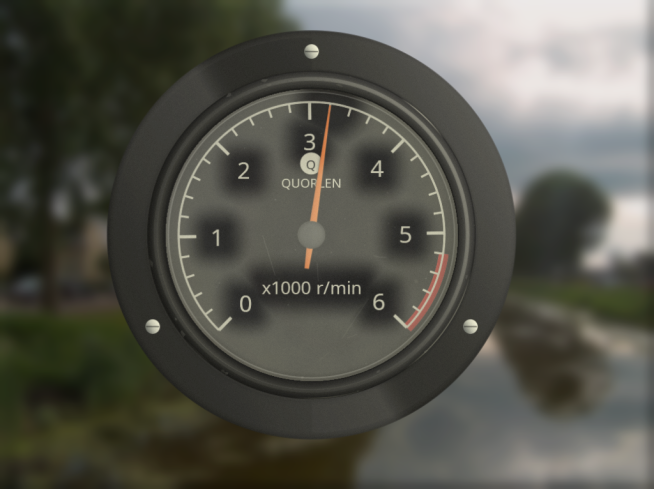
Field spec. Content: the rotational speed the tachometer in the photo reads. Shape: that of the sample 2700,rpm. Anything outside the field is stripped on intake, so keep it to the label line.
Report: 3200,rpm
